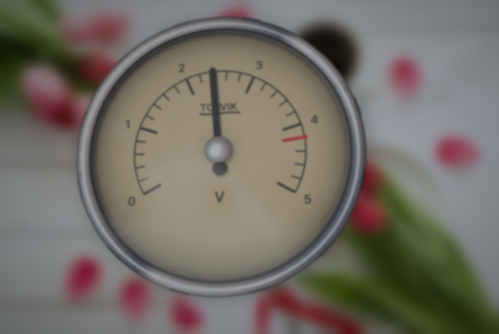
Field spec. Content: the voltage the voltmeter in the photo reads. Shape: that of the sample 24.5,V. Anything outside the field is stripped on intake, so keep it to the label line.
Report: 2.4,V
